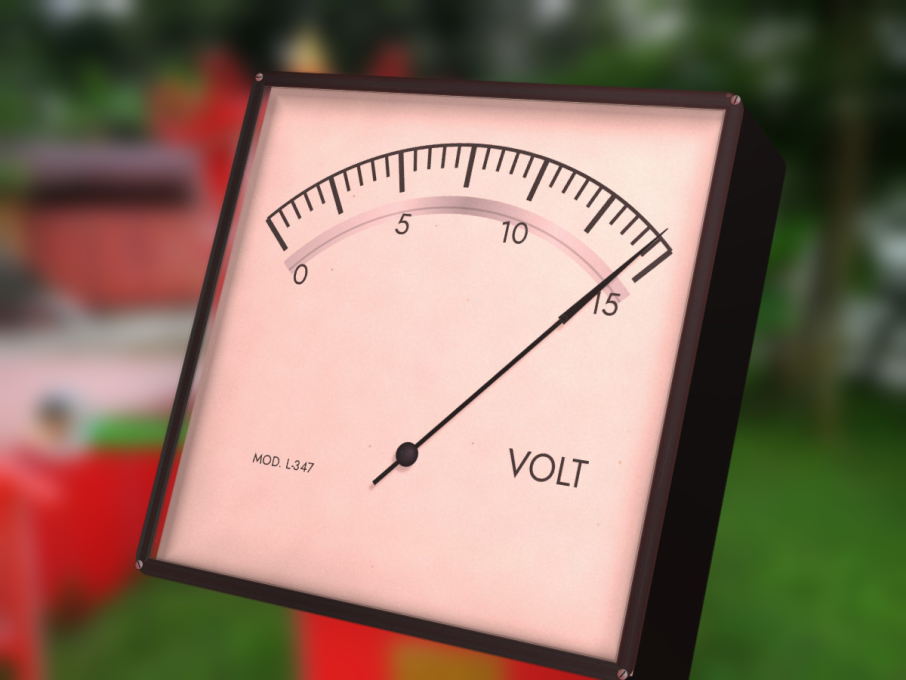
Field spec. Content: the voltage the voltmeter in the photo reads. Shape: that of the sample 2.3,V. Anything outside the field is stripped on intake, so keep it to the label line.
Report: 14.5,V
